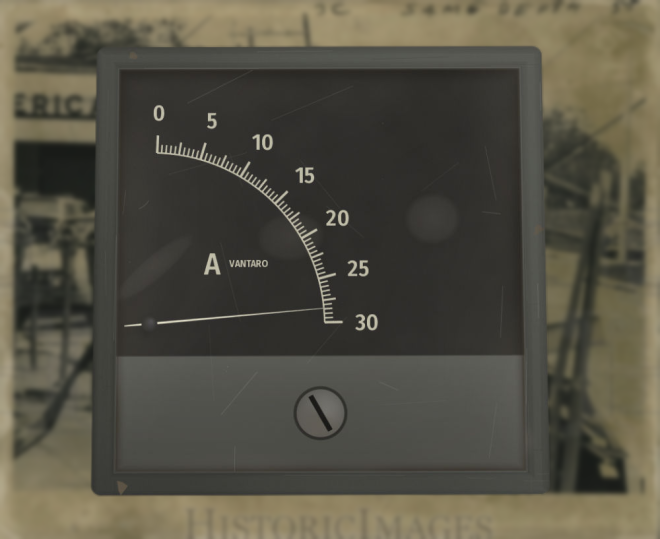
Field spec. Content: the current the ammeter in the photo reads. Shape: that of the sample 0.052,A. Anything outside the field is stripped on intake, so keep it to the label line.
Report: 28.5,A
